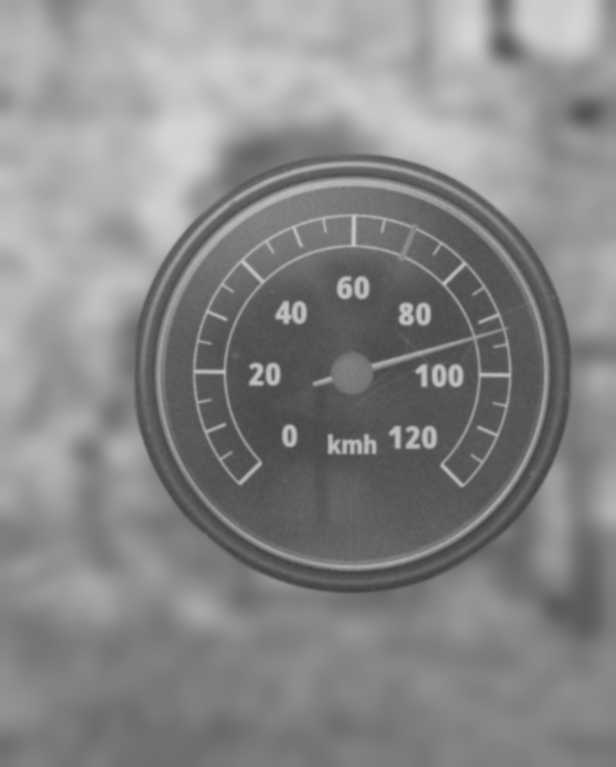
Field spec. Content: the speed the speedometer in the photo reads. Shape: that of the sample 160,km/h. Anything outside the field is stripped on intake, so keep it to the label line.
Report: 92.5,km/h
